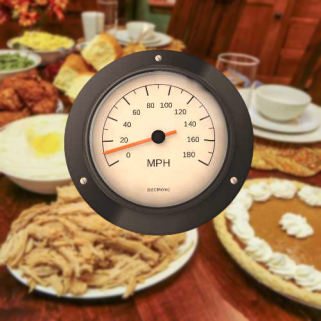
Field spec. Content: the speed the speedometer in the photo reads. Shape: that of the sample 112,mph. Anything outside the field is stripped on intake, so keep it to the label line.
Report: 10,mph
